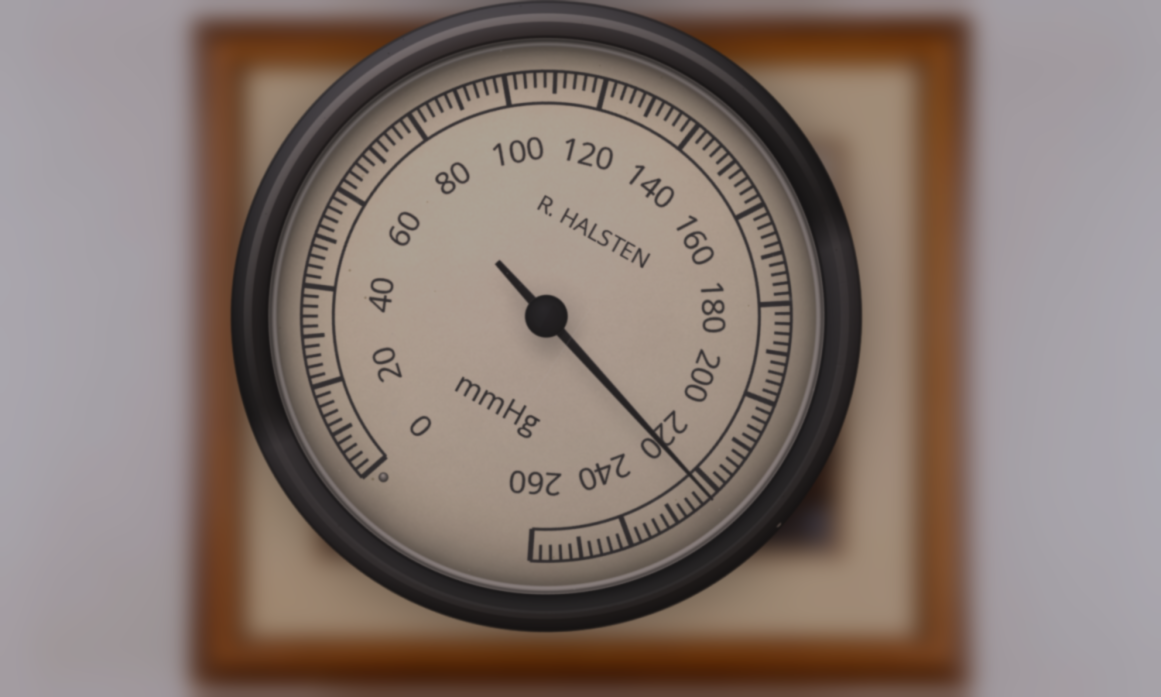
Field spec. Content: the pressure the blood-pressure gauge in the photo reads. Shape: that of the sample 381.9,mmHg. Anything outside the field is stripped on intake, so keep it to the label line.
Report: 222,mmHg
